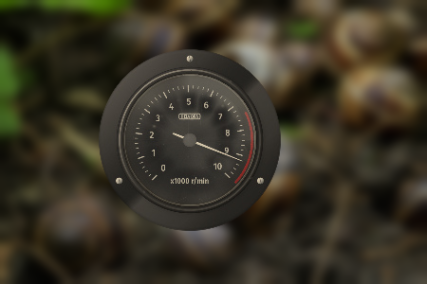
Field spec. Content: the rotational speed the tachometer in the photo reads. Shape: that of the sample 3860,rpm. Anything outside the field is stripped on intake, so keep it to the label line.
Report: 9200,rpm
